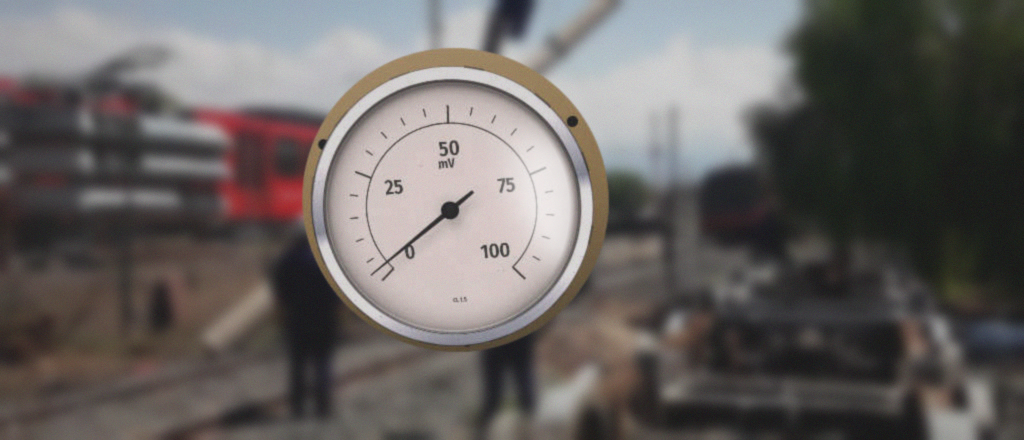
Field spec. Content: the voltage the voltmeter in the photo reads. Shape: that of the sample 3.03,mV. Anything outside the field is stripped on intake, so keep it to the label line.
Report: 2.5,mV
